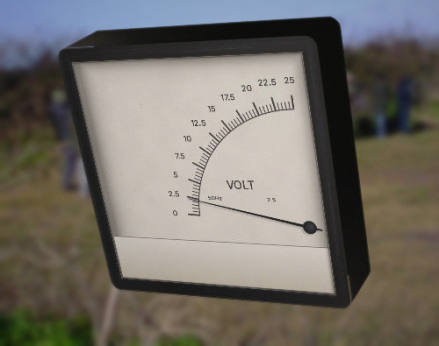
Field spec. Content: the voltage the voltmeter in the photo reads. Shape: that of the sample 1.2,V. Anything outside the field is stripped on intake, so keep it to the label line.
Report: 2.5,V
